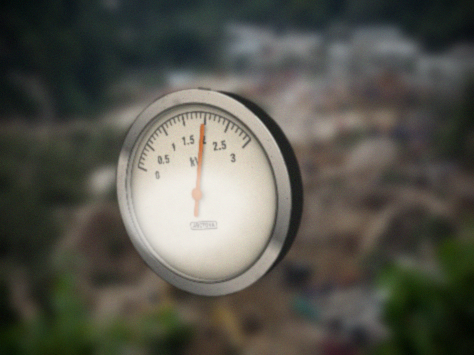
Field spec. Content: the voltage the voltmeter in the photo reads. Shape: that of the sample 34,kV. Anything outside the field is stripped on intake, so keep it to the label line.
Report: 2,kV
